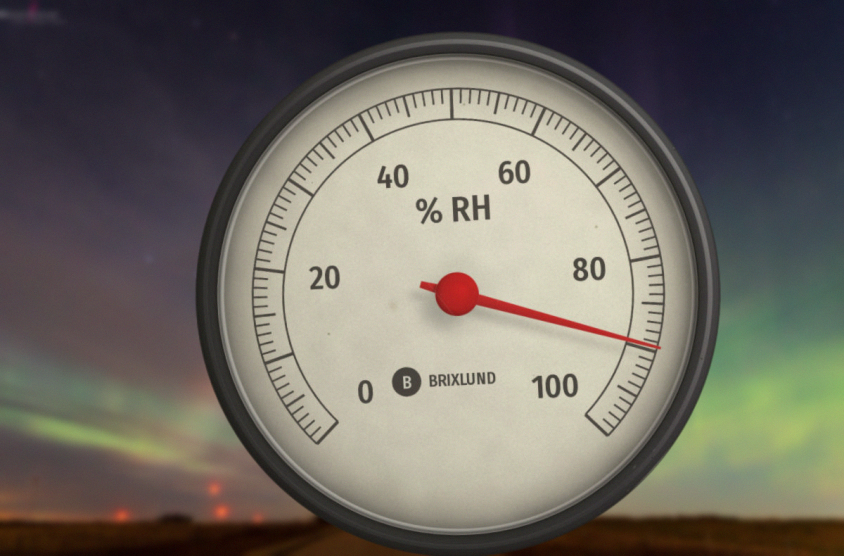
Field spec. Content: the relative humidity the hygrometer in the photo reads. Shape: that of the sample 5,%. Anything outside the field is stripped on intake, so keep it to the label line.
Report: 89.5,%
